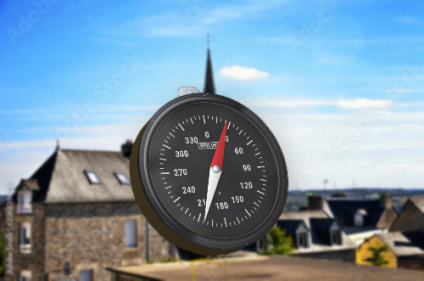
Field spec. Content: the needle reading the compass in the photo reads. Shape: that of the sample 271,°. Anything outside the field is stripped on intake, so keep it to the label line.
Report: 25,°
